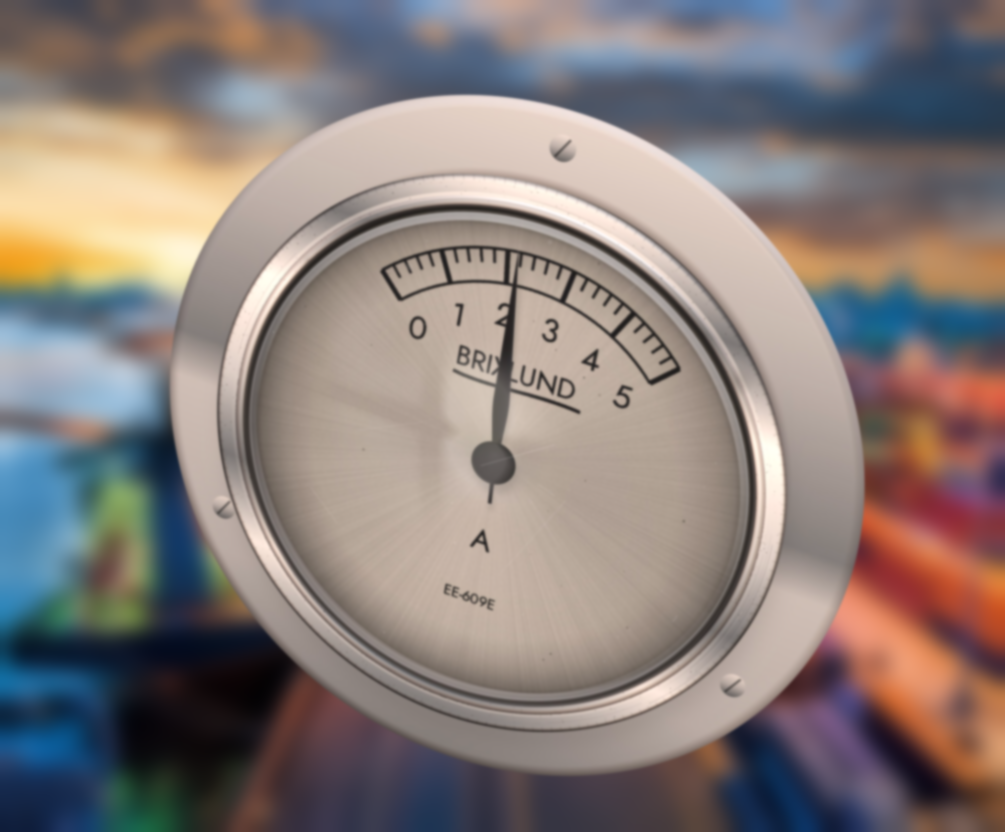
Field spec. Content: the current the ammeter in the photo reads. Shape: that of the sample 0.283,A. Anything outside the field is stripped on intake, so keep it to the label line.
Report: 2.2,A
